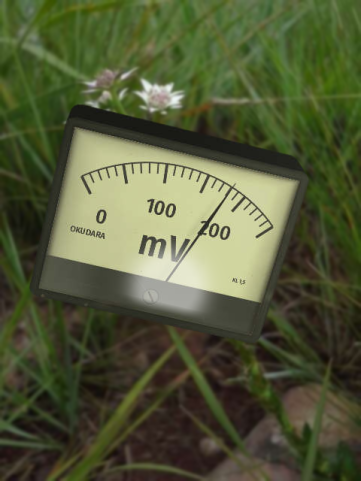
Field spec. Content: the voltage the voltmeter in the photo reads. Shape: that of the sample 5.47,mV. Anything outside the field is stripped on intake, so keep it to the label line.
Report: 180,mV
